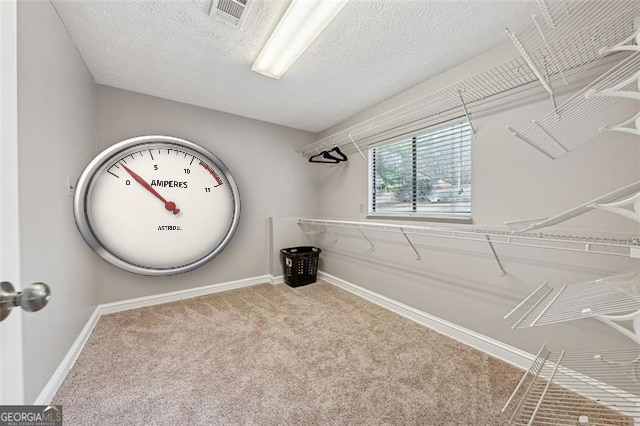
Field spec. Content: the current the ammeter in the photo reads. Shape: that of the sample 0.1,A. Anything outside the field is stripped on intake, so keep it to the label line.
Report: 1.5,A
